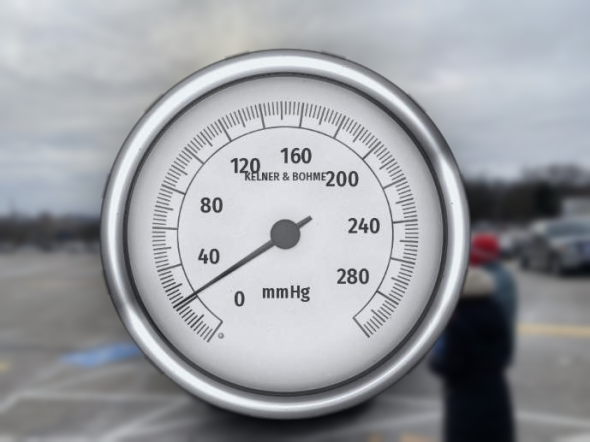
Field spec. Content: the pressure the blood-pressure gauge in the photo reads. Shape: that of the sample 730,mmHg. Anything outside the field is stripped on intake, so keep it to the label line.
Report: 22,mmHg
